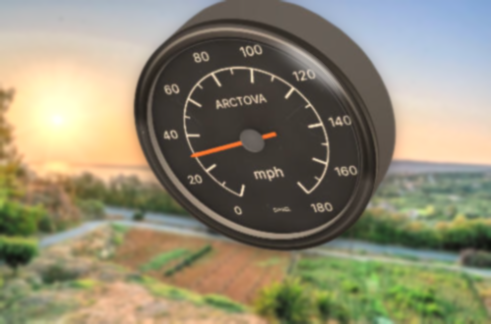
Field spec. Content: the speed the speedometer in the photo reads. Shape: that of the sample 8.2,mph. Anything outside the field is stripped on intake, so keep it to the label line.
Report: 30,mph
